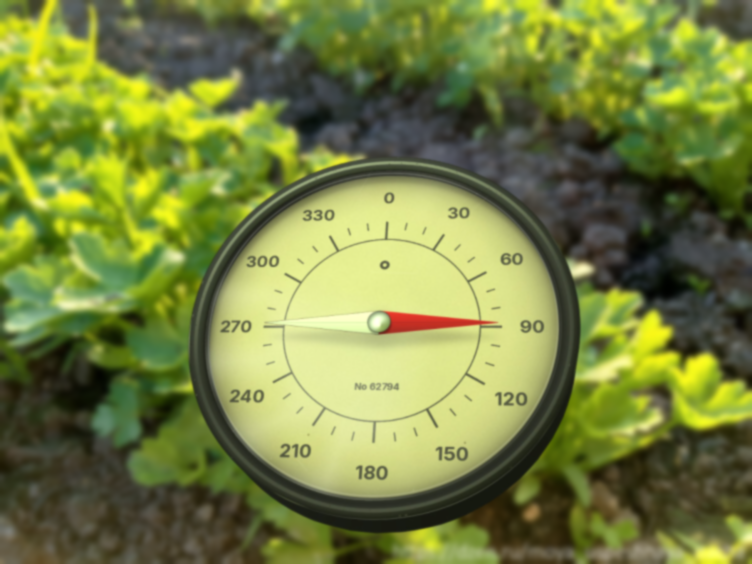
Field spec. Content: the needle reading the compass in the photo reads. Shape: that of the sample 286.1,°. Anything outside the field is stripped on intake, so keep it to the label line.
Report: 90,°
